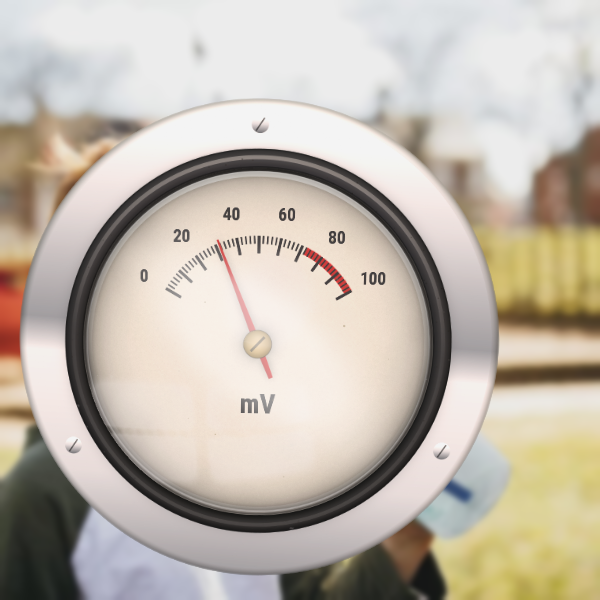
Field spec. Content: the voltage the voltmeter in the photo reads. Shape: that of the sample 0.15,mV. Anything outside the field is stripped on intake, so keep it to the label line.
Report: 32,mV
